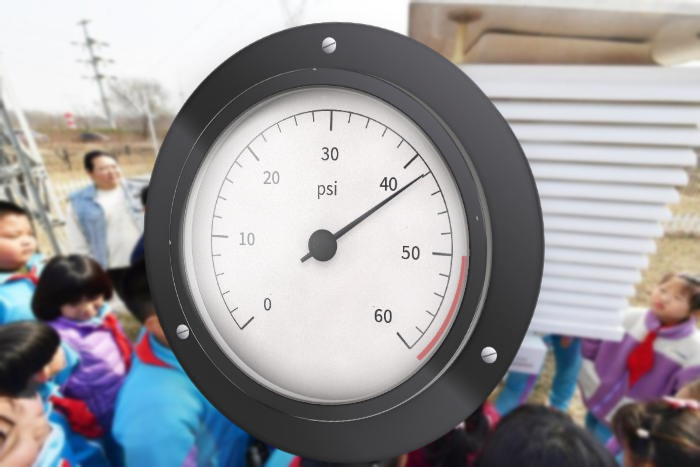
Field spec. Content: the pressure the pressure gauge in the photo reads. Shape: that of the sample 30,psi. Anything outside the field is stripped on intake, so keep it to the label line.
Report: 42,psi
